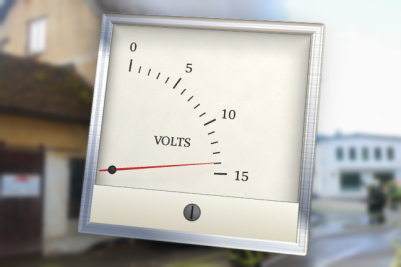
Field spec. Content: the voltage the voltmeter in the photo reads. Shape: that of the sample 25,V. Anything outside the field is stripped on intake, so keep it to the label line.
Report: 14,V
